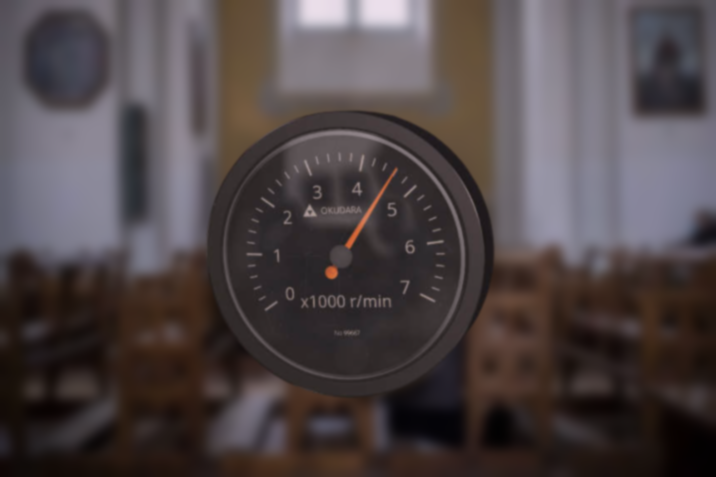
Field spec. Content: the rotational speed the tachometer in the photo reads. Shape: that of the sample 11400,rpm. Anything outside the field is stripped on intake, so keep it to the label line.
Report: 4600,rpm
